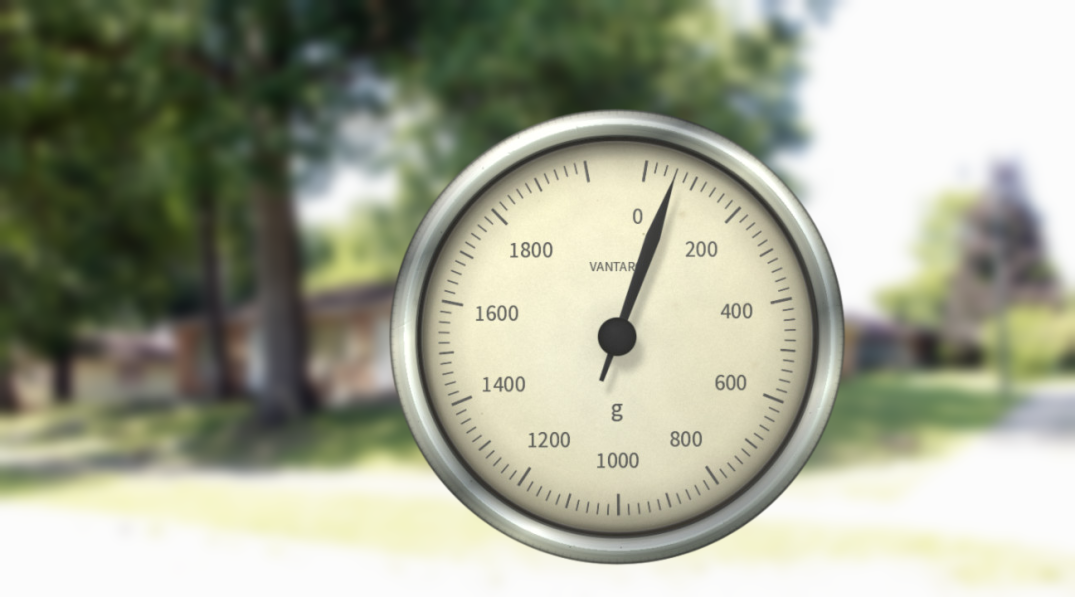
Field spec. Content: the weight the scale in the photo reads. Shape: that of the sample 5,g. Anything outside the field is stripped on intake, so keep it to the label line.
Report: 60,g
